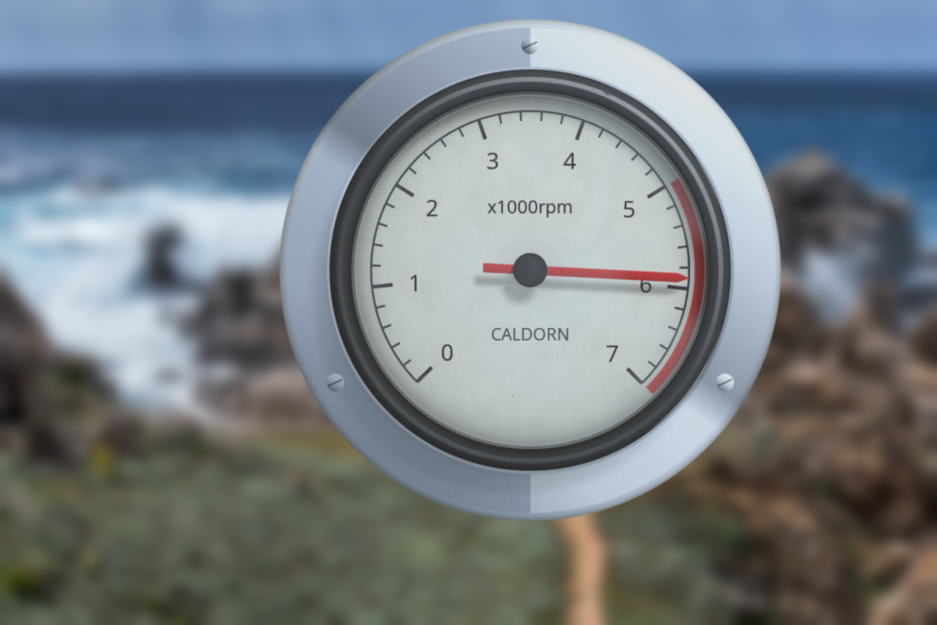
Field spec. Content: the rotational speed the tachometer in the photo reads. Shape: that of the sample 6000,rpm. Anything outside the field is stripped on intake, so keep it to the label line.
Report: 5900,rpm
